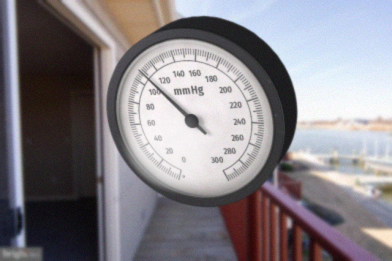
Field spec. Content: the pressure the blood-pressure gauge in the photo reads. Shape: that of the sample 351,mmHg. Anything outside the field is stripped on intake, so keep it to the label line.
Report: 110,mmHg
